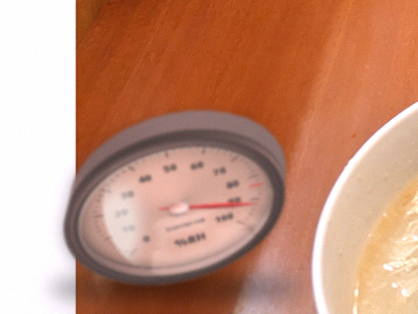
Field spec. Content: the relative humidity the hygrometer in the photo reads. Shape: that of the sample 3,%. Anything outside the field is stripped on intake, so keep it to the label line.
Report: 90,%
